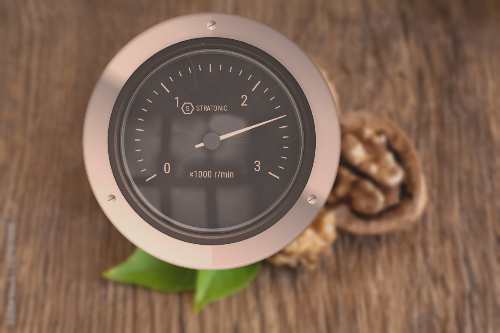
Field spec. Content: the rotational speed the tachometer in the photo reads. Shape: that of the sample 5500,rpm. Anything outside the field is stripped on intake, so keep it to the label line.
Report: 2400,rpm
